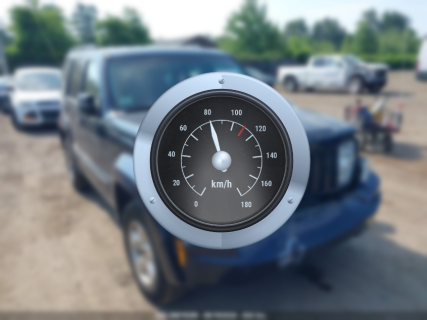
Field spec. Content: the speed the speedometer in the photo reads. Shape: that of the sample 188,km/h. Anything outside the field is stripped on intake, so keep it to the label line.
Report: 80,km/h
